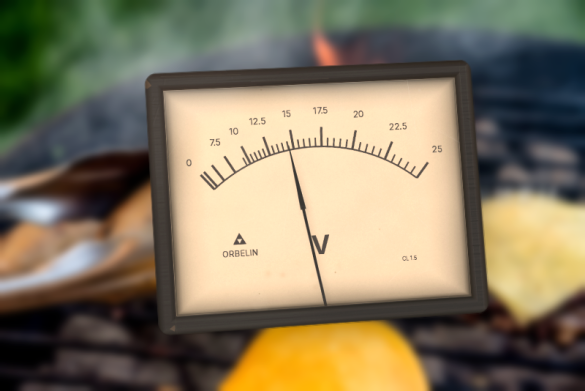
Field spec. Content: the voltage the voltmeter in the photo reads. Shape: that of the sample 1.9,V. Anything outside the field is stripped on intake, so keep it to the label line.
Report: 14.5,V
